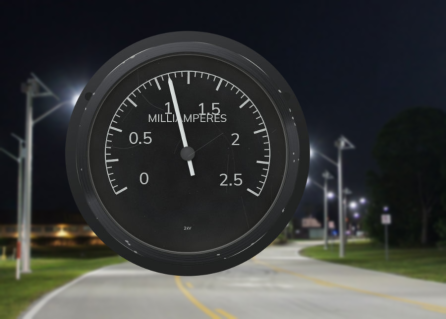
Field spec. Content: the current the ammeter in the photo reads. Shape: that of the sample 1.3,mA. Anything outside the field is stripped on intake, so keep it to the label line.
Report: 1.1,mA
